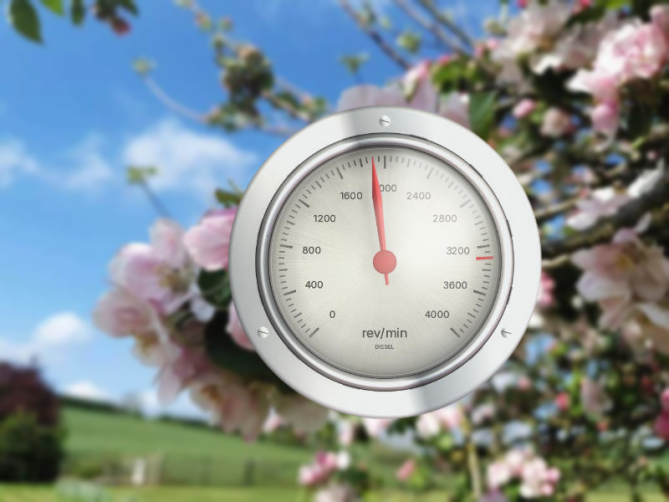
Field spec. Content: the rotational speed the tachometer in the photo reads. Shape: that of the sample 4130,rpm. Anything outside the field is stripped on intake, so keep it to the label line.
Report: 1900,rpm
